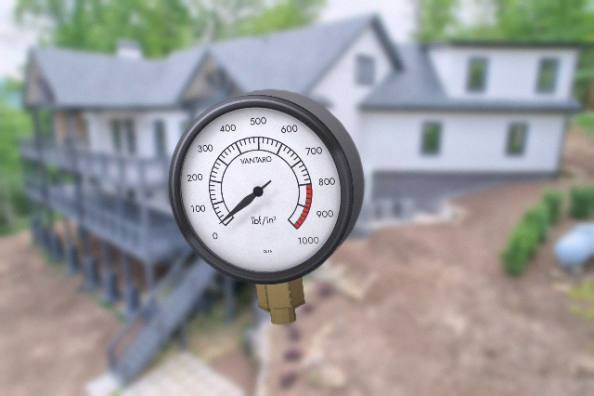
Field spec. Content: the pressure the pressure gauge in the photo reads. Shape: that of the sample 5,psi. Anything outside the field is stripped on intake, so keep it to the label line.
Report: 20,psi
